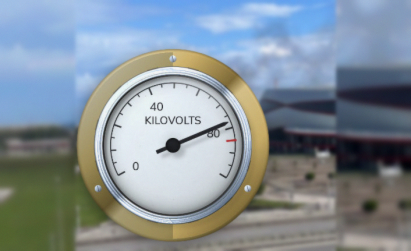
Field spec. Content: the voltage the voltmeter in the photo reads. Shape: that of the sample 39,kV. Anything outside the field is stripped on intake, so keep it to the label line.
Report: 77.5,kV
